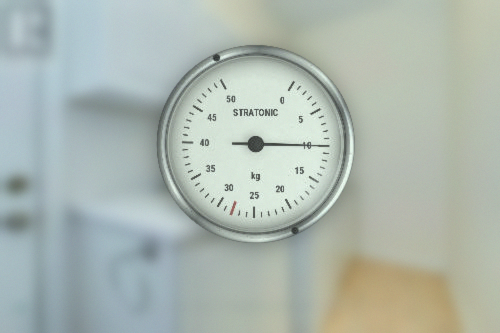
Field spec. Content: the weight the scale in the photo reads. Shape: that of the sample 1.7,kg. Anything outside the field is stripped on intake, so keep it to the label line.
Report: 10,kg
